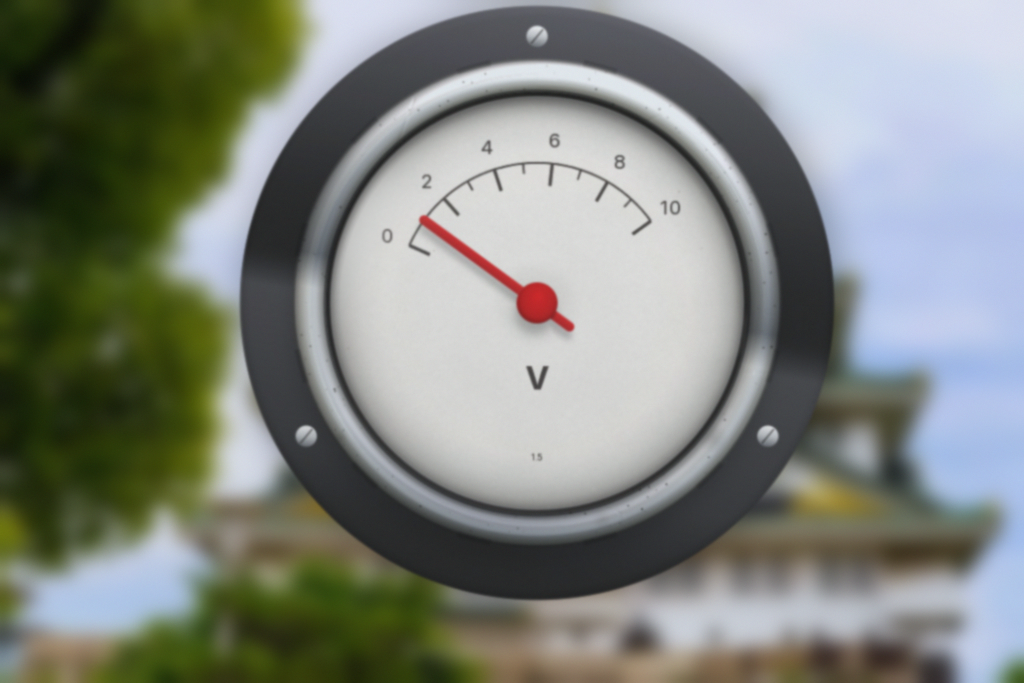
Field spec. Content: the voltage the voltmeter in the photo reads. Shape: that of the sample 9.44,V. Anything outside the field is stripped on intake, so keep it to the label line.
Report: 1,V
